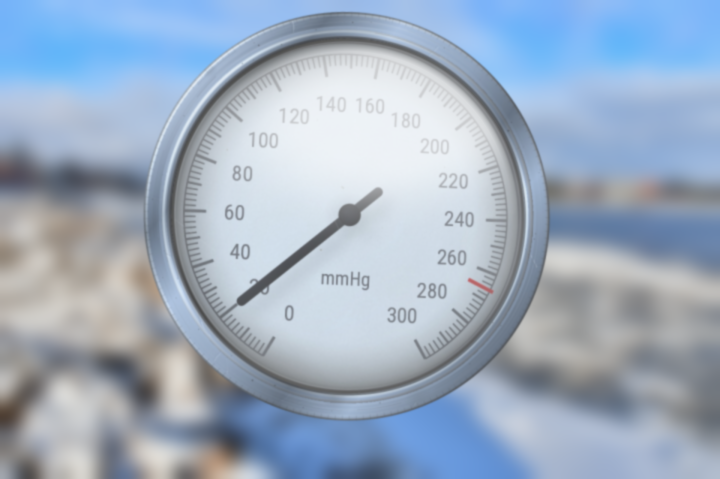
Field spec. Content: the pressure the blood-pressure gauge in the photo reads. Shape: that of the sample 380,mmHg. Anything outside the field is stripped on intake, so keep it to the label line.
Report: 20,mmHg
